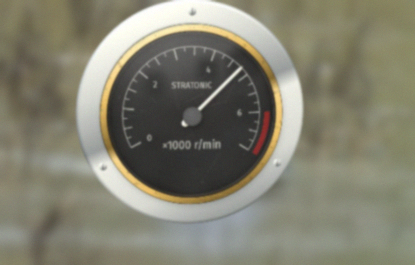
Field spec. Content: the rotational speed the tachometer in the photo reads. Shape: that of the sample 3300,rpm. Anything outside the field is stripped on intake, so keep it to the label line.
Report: 4750,rpm
